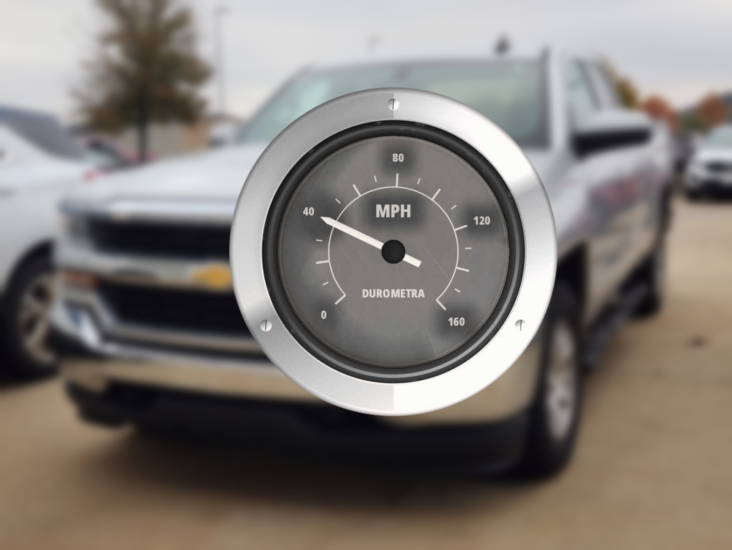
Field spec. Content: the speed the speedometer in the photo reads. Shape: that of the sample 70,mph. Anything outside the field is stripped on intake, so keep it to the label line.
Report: 40,mph
